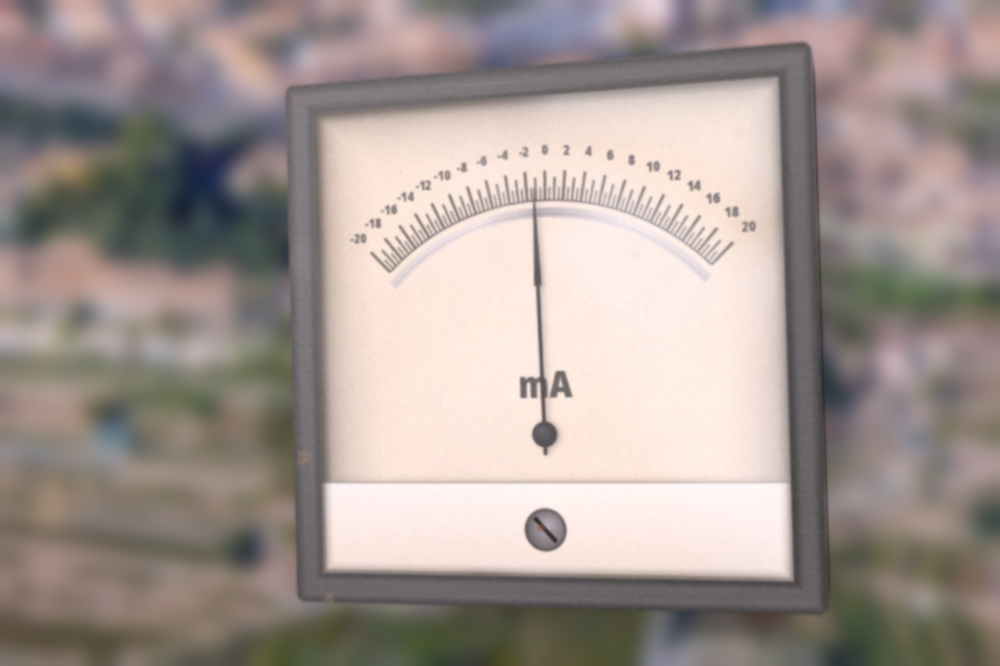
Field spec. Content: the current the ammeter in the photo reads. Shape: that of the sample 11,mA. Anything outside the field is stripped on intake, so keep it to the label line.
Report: -1,mA
